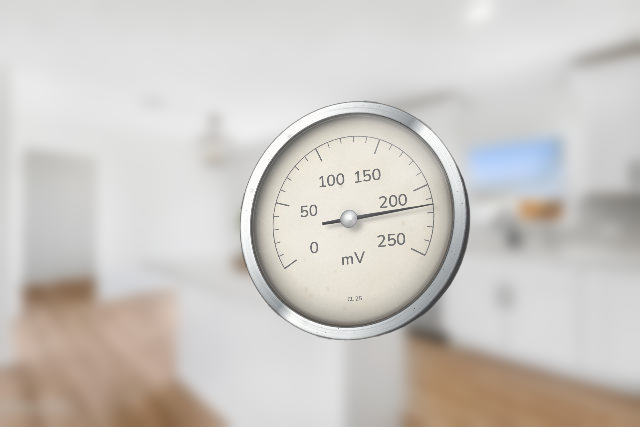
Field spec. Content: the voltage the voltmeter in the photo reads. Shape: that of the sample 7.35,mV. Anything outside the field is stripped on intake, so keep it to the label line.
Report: 215,mV
